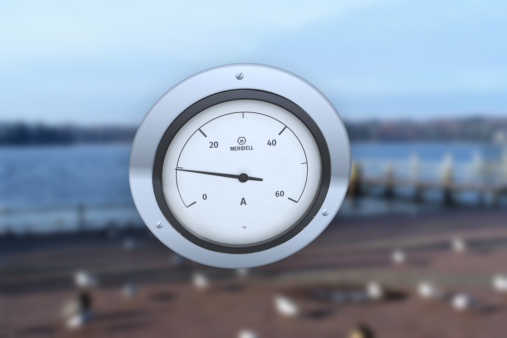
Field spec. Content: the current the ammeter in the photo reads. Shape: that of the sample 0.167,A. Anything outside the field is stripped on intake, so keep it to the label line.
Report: 10,A
